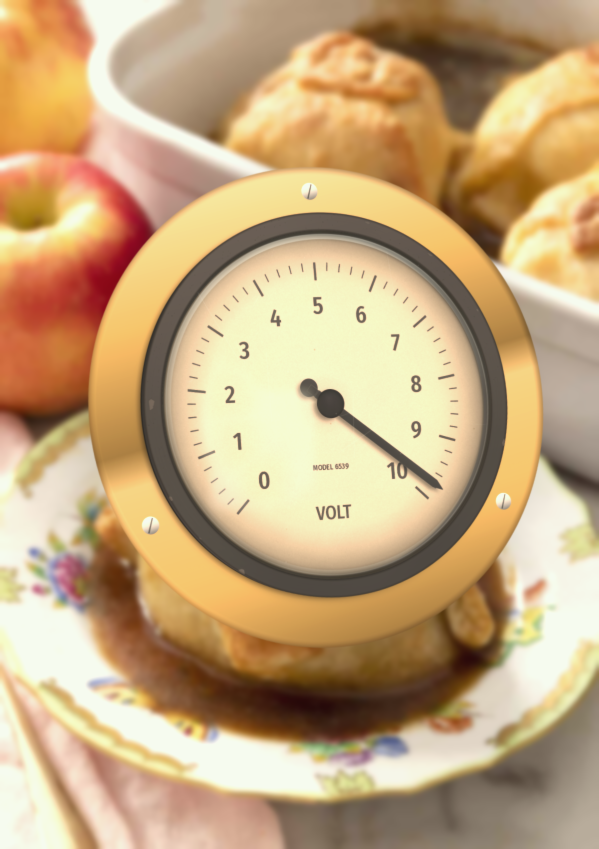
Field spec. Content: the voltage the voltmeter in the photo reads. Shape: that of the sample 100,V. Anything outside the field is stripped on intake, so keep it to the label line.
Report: 9.8,V
